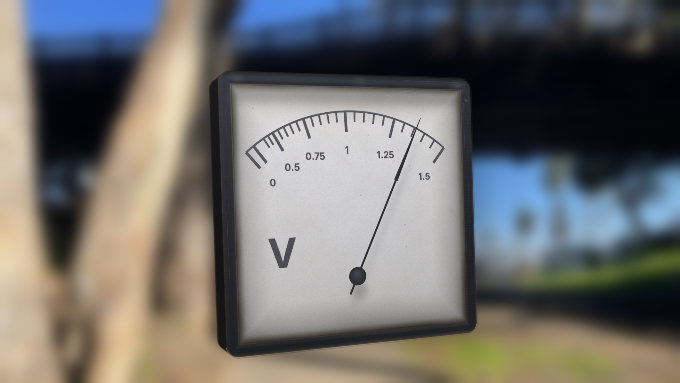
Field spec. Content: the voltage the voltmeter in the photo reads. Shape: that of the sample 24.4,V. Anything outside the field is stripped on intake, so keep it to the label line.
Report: 1.35,V
